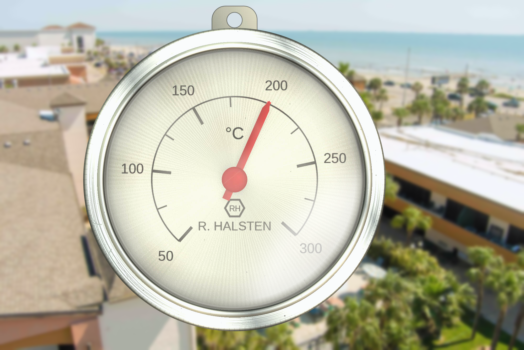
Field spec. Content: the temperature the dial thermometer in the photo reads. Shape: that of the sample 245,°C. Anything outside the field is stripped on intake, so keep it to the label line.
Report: 200,°C
